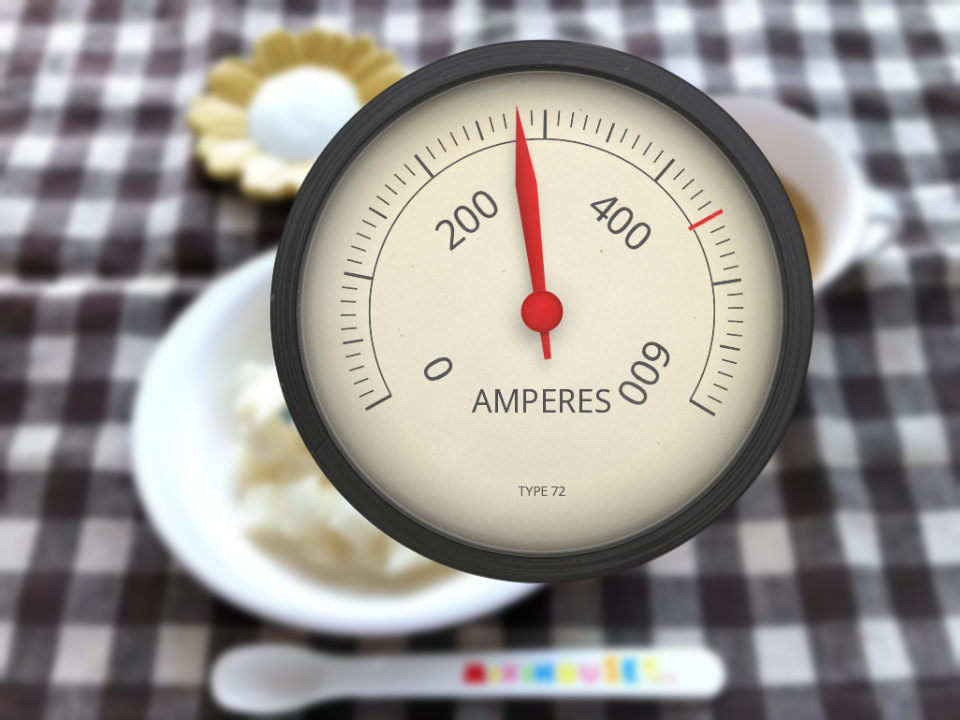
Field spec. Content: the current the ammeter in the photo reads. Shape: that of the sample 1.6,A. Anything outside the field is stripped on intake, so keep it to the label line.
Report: 280,A
